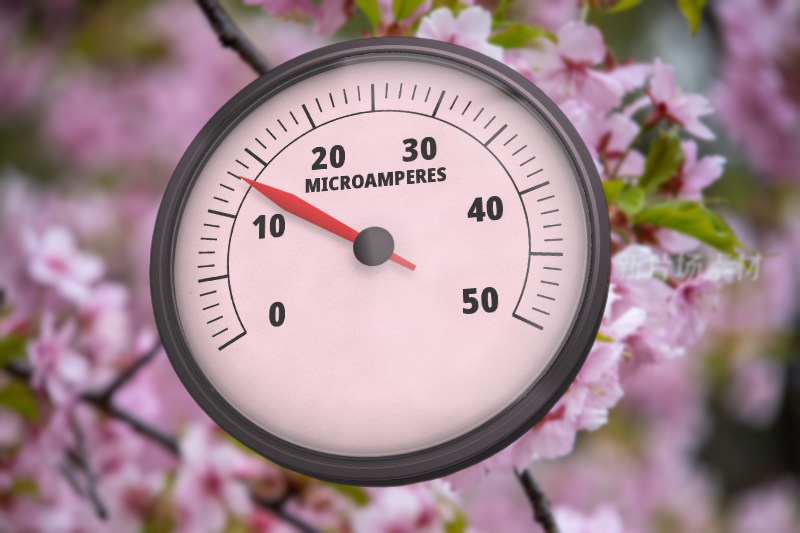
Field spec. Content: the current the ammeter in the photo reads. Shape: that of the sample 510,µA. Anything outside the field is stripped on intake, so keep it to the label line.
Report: 13,µA
